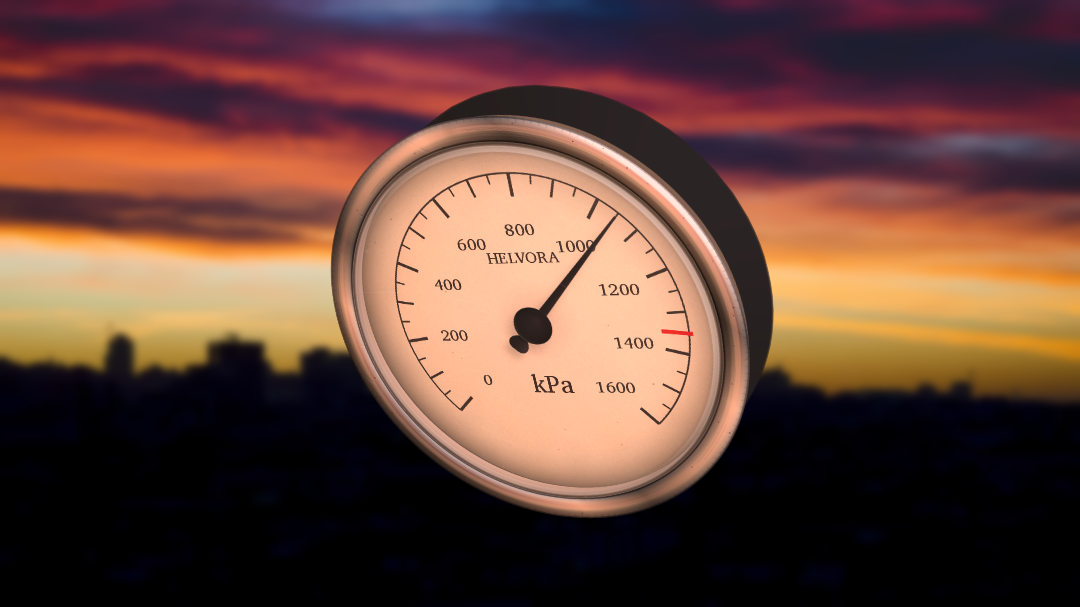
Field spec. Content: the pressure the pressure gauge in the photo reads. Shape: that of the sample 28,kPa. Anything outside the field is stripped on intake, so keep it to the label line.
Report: 1050,kPa
